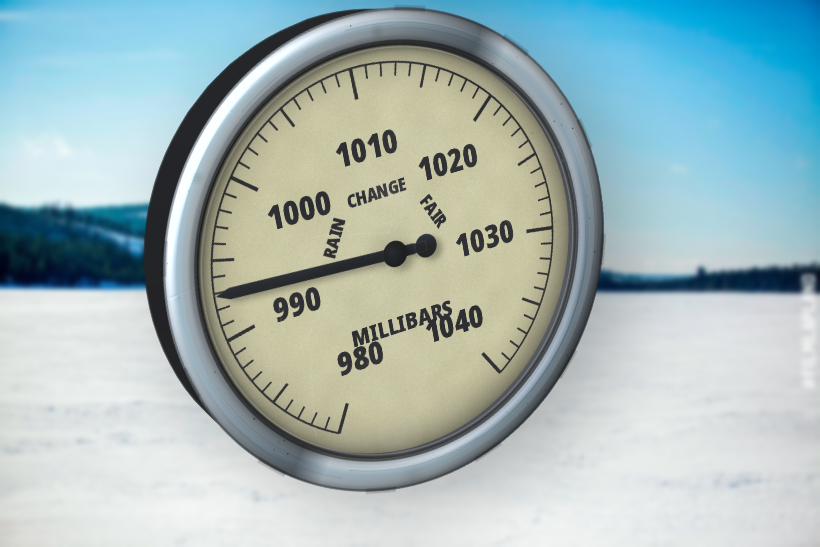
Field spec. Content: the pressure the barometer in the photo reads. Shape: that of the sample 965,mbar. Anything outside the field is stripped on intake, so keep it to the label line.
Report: 993,mbar
